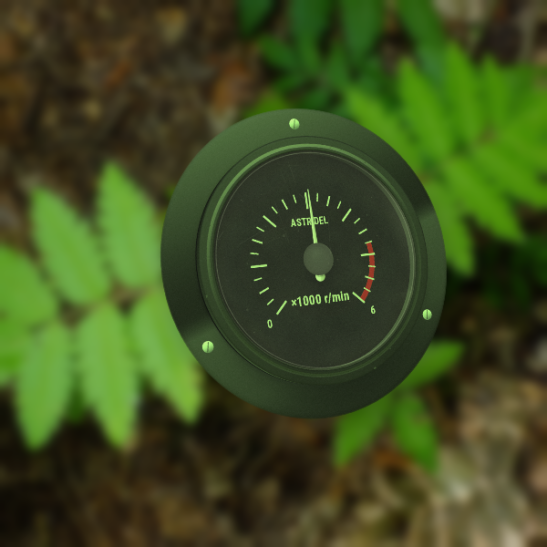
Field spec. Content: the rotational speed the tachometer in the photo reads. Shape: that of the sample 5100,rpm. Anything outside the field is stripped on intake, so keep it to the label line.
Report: 3000,rpm
